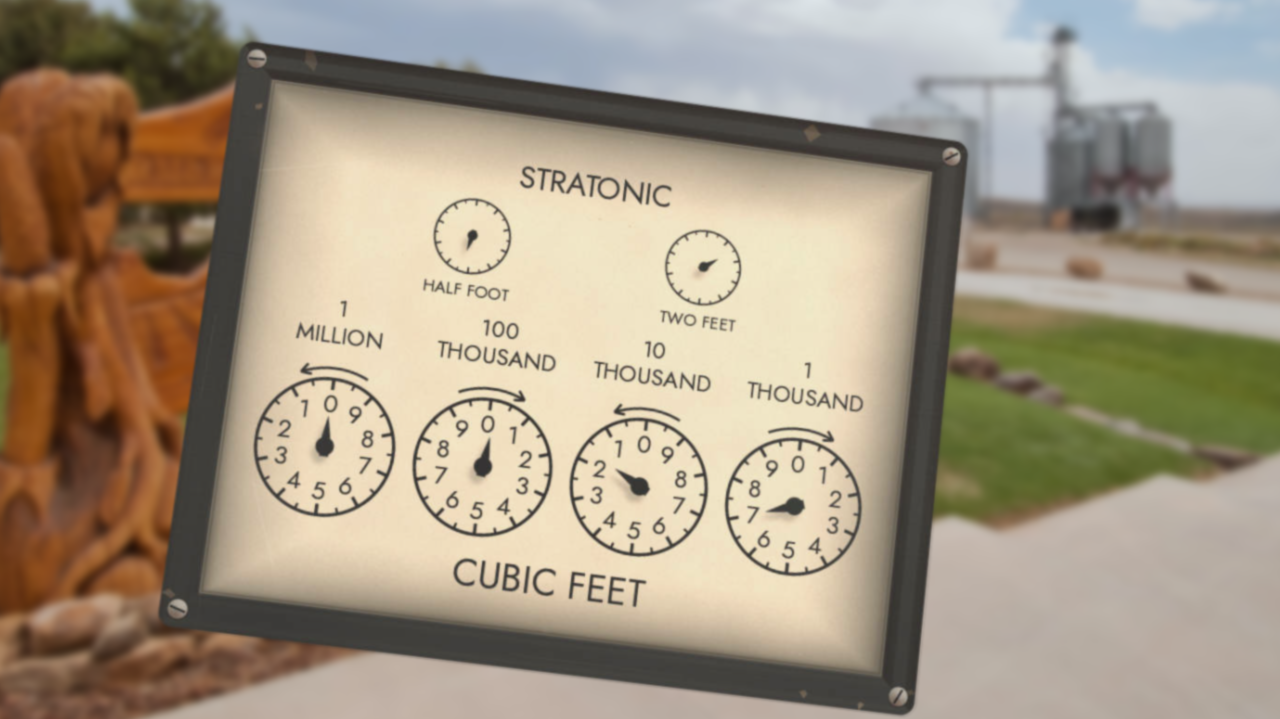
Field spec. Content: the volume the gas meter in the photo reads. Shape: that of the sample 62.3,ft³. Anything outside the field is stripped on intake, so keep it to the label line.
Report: 1700,ft³
